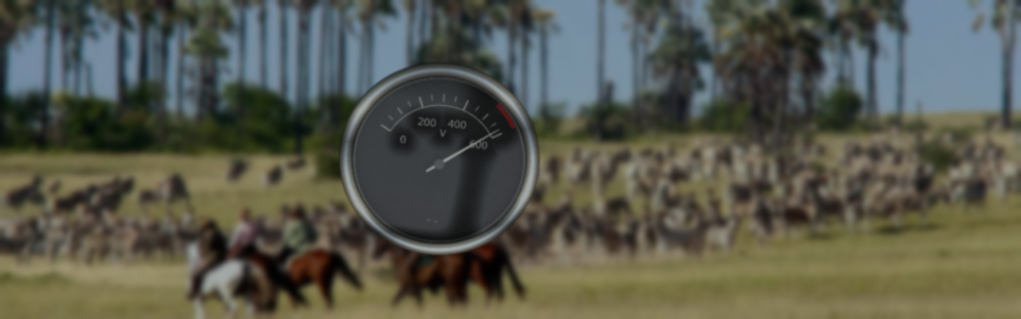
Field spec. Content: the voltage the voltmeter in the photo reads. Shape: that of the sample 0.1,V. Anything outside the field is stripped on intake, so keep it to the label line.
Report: 575,V
